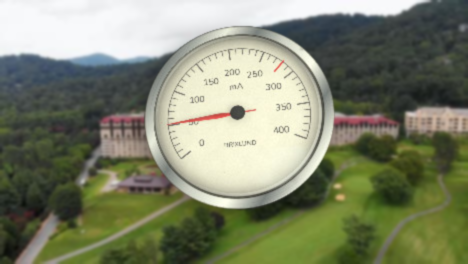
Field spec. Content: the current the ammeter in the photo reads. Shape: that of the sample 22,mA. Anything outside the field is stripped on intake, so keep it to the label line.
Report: 50,mA
